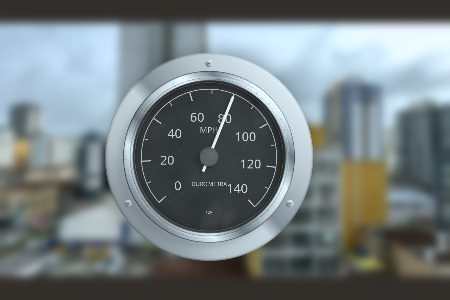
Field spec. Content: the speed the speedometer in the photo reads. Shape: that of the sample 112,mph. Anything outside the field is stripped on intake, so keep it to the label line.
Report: 80,mph
